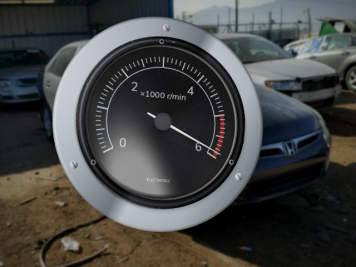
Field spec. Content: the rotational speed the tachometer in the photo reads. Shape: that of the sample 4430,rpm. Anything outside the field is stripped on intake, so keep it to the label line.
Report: 5900,rpm
